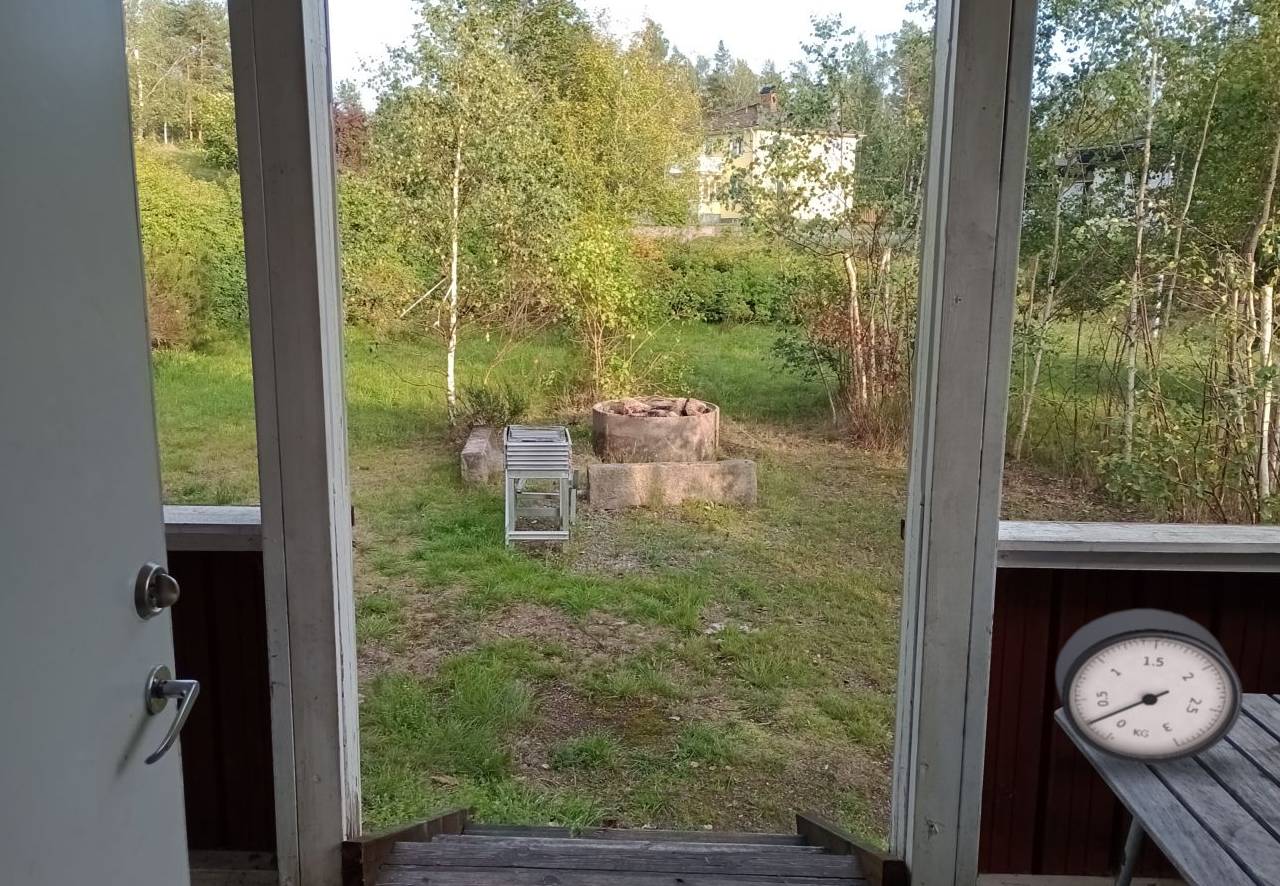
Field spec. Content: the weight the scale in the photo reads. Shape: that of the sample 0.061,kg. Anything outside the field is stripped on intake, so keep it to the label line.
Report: 0.25,kg
